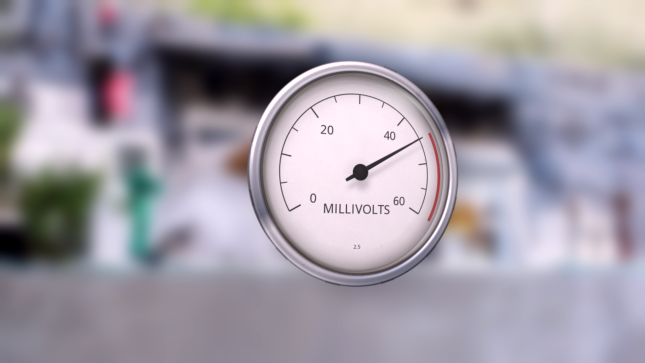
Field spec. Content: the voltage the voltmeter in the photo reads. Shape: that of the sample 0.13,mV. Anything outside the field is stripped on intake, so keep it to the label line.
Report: 45,mV
